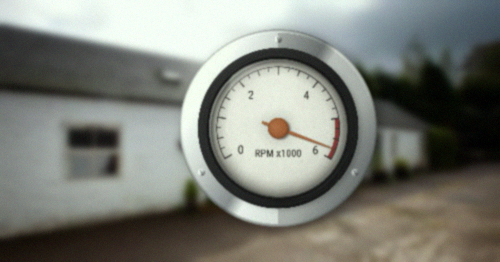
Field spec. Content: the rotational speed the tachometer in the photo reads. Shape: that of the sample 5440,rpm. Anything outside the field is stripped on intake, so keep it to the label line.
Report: 5750,rpm
